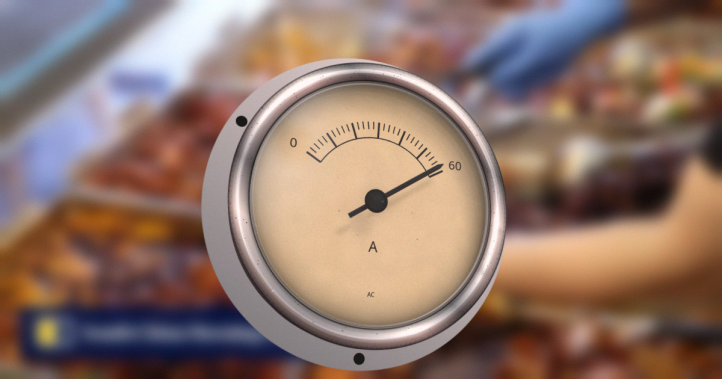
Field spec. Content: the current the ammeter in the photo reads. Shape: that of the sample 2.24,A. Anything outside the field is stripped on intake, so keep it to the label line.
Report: 58,A
